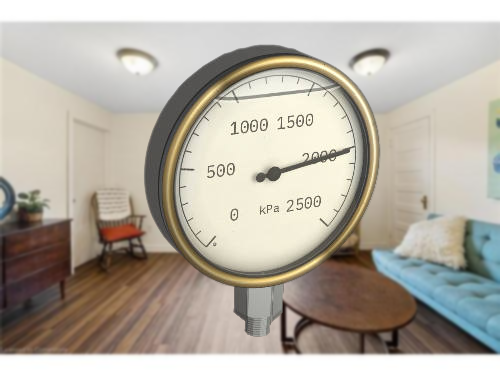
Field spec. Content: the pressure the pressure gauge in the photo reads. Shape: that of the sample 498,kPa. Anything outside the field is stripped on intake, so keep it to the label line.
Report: 2000,kPa
